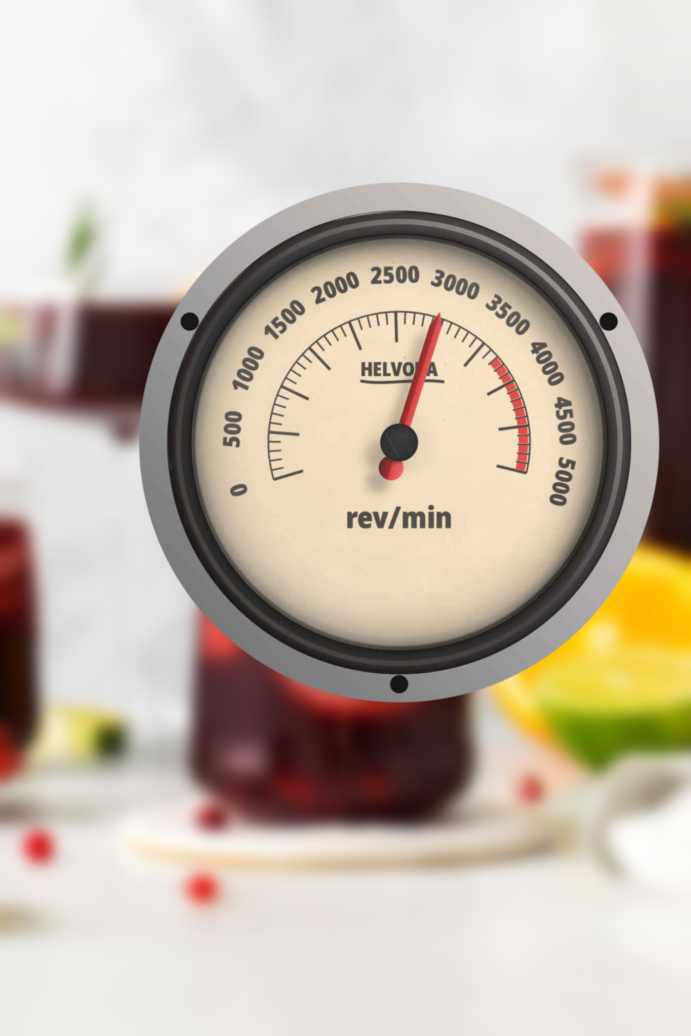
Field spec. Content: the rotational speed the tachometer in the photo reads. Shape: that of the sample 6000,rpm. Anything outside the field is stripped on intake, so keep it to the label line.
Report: 2950,rpm
